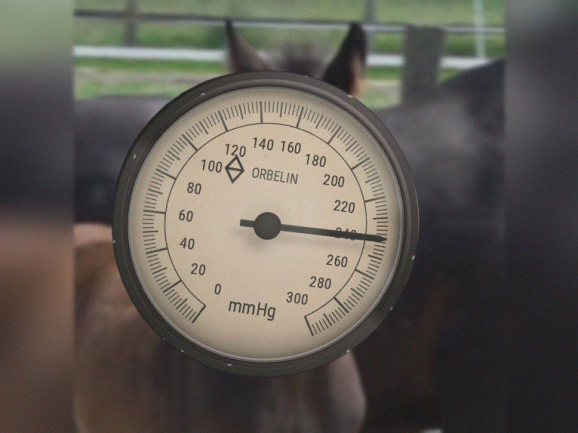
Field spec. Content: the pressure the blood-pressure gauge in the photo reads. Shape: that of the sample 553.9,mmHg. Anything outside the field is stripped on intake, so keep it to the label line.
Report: 240,mmHg
